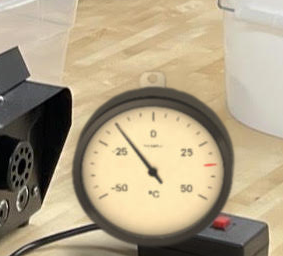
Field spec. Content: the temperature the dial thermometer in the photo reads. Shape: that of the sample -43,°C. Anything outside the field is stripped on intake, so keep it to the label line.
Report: -15,°C
